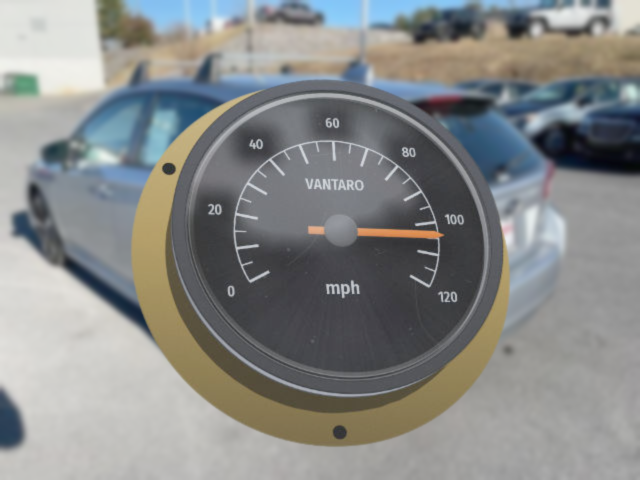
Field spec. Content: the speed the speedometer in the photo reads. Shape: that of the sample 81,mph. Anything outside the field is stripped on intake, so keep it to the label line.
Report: 105,mph
